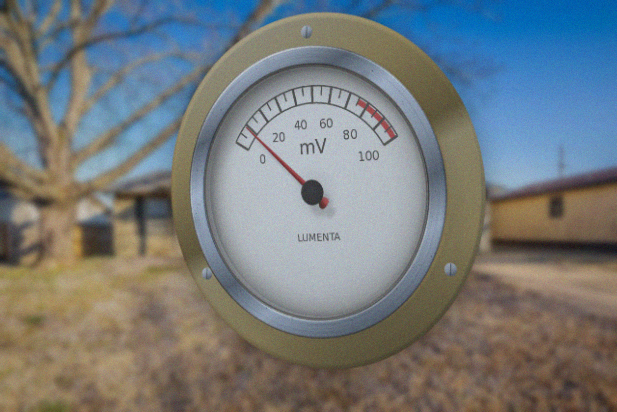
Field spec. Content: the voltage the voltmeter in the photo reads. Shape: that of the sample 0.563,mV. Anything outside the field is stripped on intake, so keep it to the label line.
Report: 10,mV
